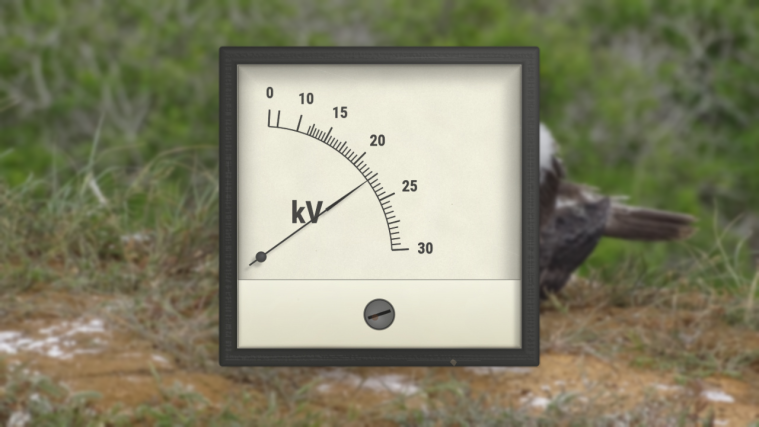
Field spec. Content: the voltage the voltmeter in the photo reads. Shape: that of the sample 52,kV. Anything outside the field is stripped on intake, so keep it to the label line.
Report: 22.5,kV
